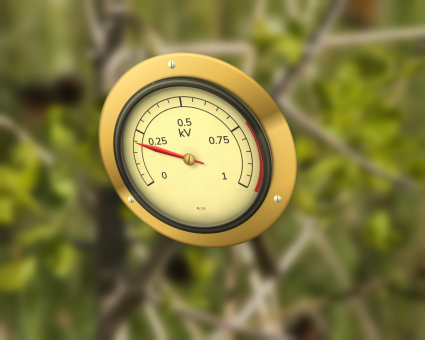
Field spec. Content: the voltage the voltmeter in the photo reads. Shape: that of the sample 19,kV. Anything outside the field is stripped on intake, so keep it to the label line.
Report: 0.2,kV
